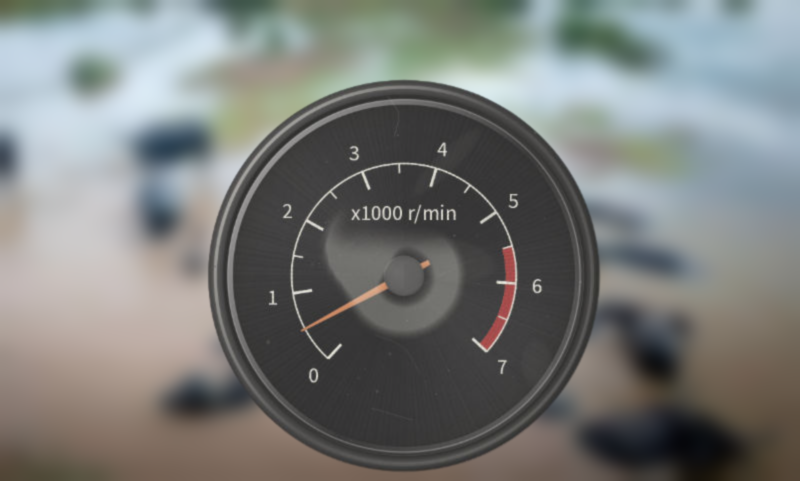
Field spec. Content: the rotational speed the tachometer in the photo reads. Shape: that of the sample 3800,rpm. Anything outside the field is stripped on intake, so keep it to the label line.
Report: 500,rpm
